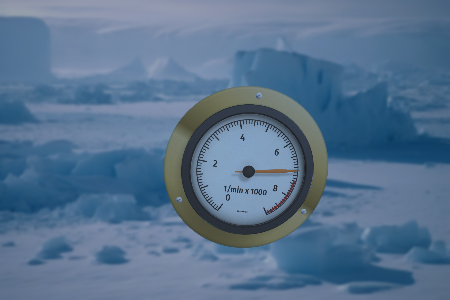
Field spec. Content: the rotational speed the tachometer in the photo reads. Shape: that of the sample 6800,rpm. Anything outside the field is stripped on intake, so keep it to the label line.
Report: 7000,rpm
